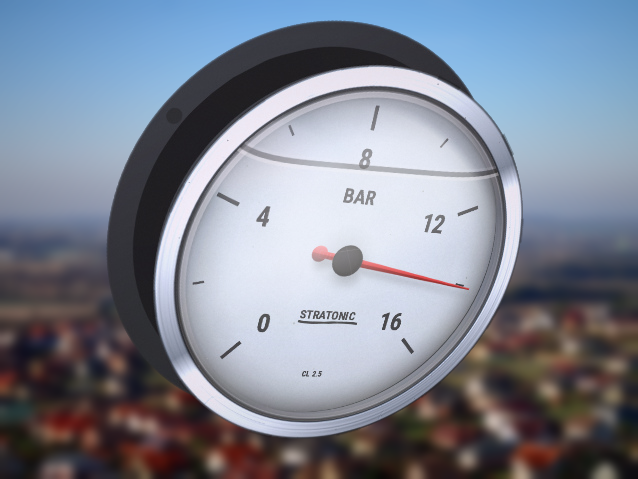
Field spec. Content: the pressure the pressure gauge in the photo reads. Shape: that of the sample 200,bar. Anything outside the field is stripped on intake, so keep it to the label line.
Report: 14,bar
